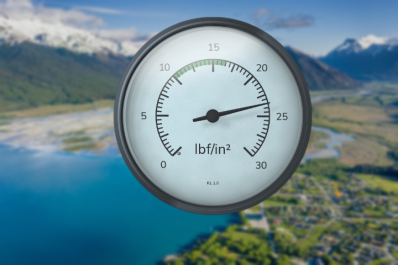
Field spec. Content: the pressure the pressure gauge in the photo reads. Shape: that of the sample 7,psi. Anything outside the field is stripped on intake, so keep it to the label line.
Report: 23.5,psi
